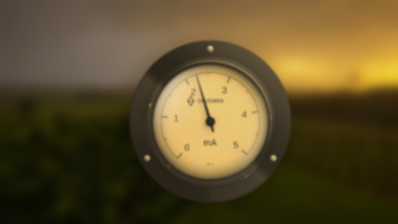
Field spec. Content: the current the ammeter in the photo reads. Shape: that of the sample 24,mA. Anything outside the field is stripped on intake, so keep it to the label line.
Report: 2.25,mA
